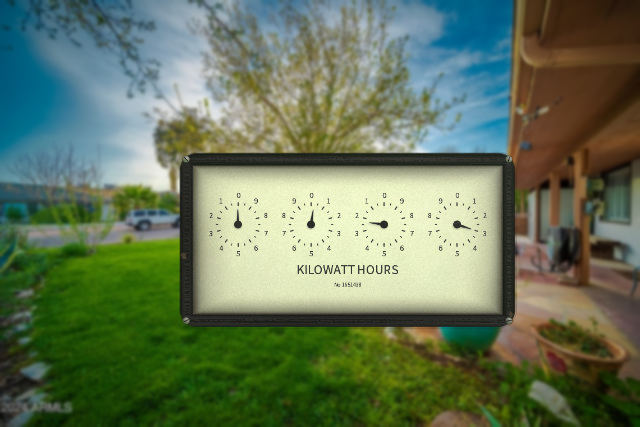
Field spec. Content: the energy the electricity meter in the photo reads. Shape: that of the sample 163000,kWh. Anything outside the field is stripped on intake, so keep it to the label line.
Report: 23,kWh
